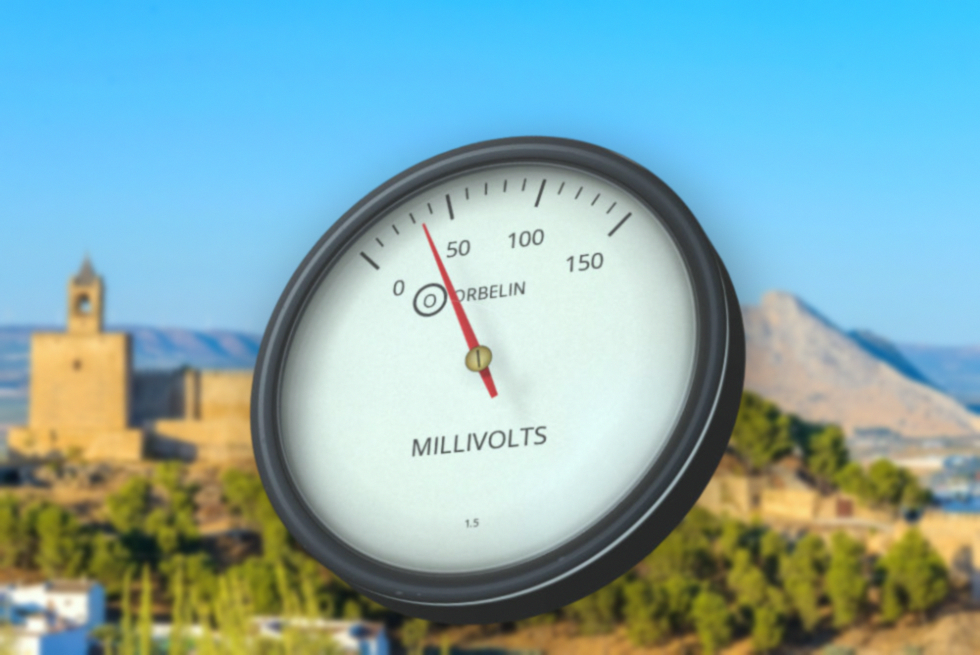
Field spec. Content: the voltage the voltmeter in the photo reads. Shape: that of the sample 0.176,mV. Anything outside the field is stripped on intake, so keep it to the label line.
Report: 35,mV
